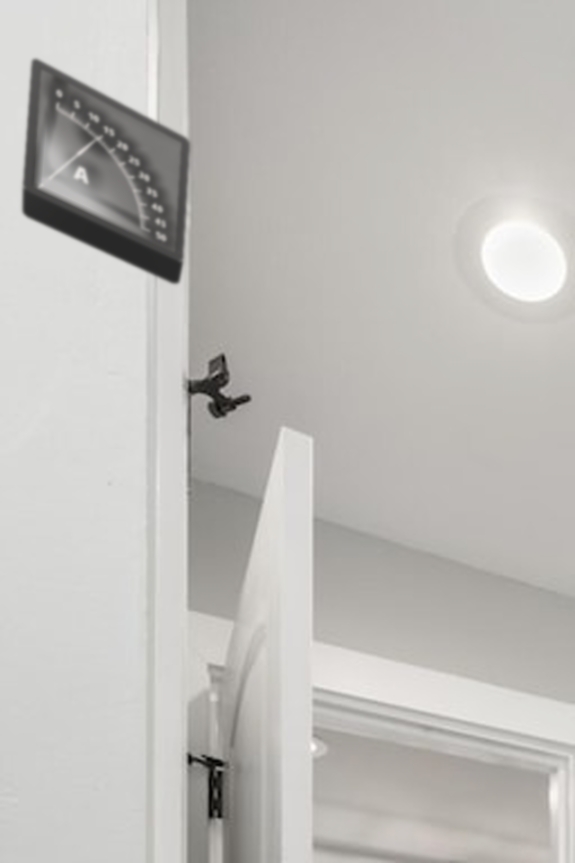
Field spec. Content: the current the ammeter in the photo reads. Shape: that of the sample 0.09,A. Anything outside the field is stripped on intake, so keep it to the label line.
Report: 15,A
